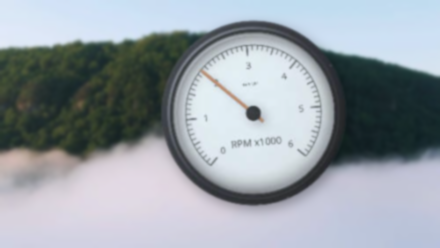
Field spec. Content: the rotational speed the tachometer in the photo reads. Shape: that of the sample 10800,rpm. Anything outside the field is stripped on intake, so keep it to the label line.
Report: 2000,rpm
